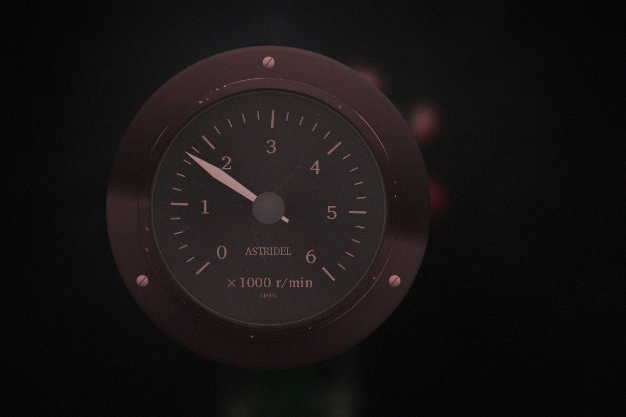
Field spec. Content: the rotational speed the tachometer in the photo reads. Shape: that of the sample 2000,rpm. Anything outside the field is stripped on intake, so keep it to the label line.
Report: 1700,rpm
